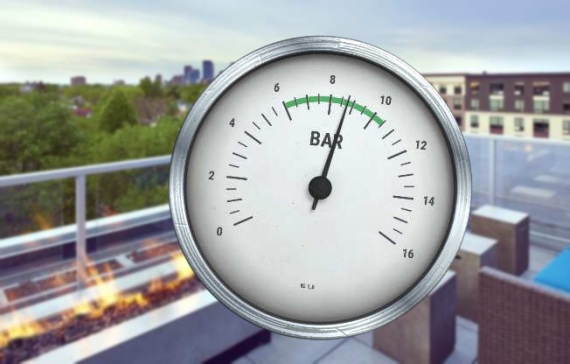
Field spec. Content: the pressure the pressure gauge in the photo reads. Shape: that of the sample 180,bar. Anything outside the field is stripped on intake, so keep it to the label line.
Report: 8.75,bar
